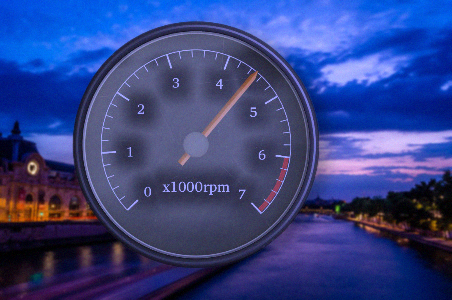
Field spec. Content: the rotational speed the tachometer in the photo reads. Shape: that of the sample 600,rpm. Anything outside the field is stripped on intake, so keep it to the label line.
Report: 4500,rpm
